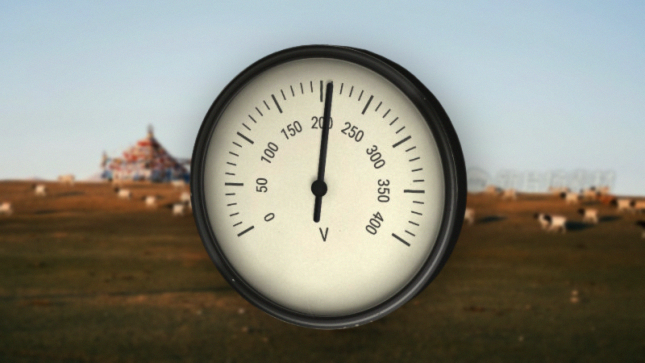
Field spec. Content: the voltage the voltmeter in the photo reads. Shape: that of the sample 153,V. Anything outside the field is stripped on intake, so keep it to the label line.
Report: 210,V
